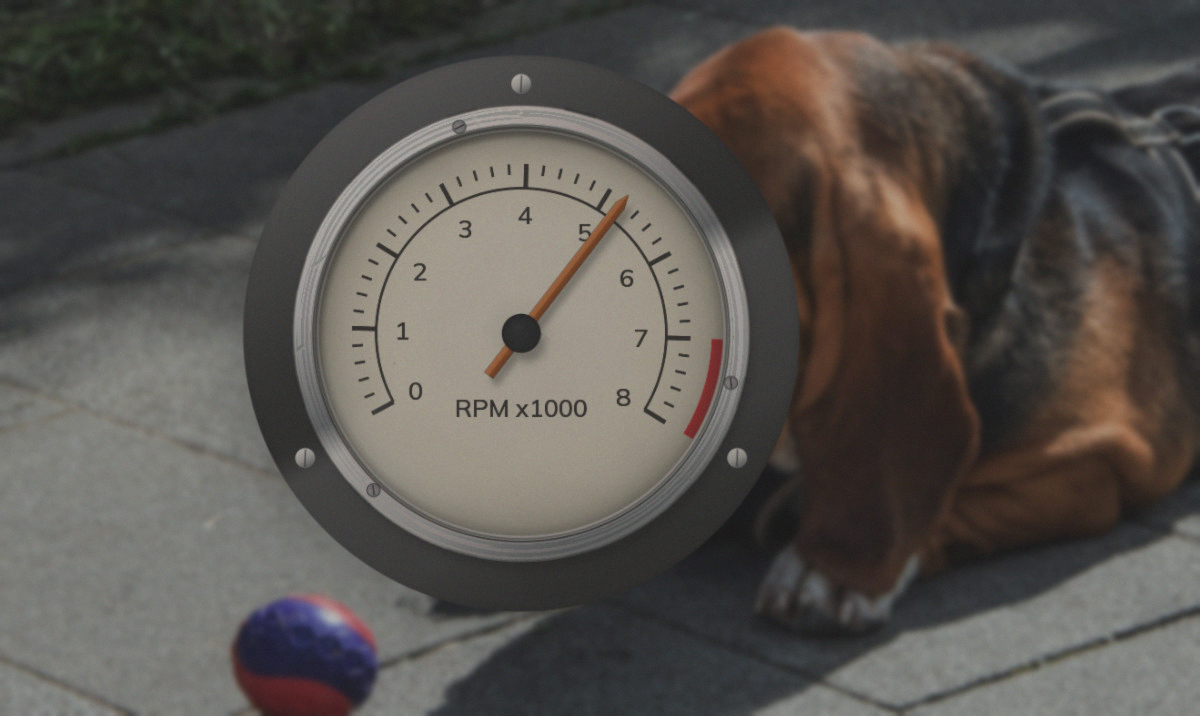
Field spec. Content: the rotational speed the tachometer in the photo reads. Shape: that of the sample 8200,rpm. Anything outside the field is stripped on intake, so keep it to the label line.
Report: 5200,rpm
